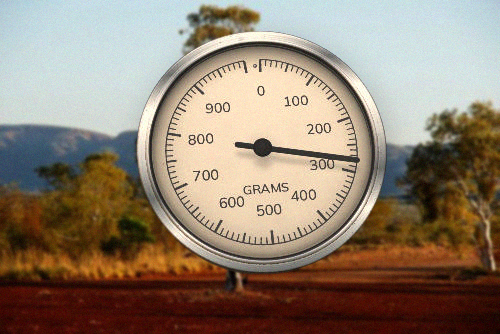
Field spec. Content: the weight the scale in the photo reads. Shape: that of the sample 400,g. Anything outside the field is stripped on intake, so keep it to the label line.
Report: 280,g
